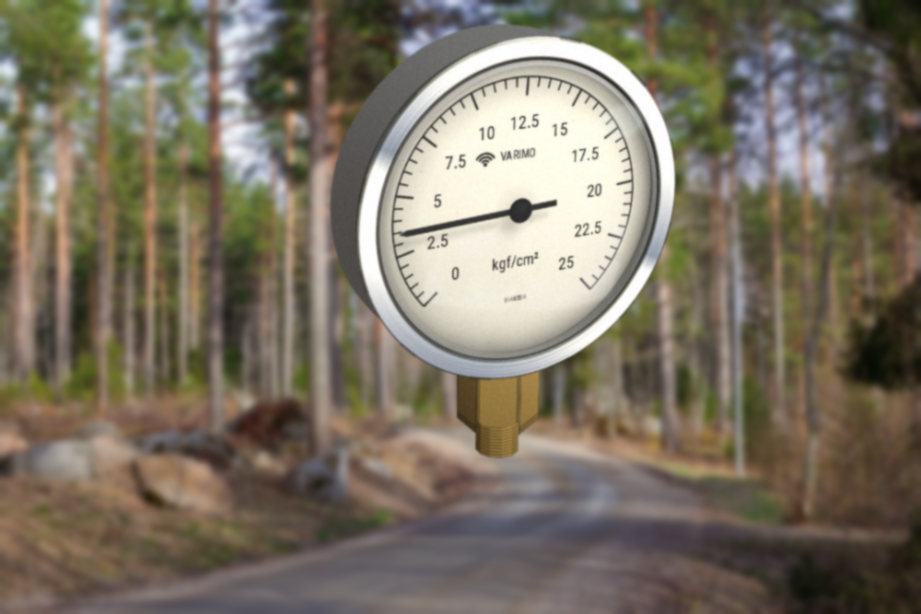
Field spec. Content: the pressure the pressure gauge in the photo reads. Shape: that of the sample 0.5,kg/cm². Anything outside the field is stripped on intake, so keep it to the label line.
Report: 3.5,kg/cm²
